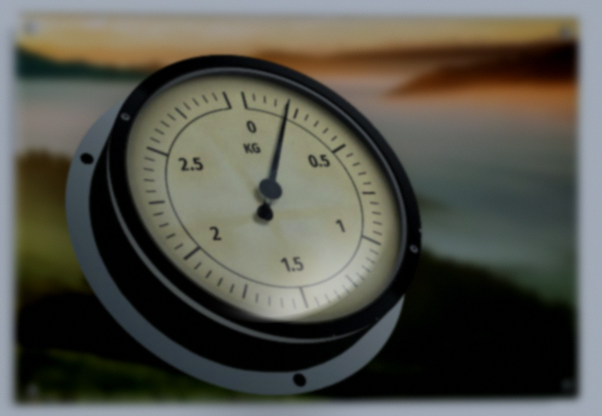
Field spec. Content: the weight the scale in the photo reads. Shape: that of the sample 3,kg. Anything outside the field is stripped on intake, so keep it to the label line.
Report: 0.2,kg
